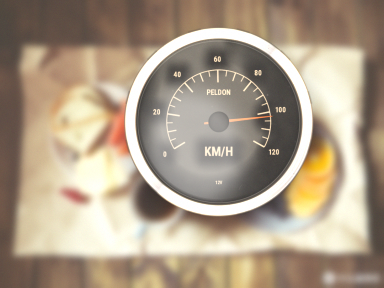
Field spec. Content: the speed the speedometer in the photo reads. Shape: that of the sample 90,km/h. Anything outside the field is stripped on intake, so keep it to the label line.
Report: 102.5,km/h
